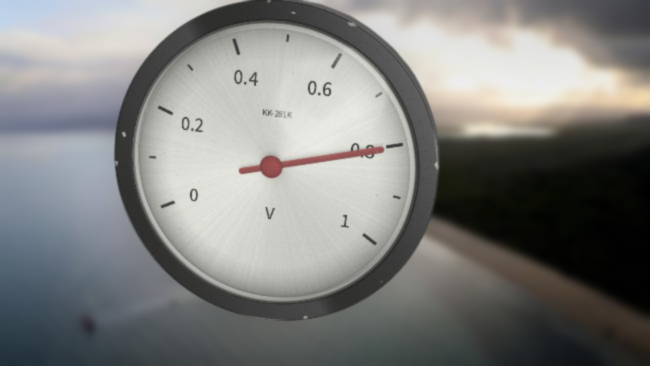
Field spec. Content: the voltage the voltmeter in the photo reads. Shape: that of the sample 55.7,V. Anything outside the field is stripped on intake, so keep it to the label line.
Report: 0.8,V
